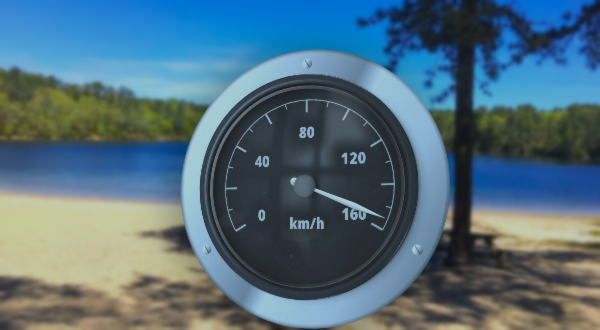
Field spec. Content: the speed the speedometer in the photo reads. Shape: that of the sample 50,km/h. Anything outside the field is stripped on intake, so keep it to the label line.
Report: 155,km/h
